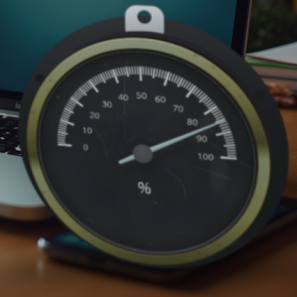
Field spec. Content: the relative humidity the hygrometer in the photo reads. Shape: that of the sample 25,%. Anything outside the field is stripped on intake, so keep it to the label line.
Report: 85,%
